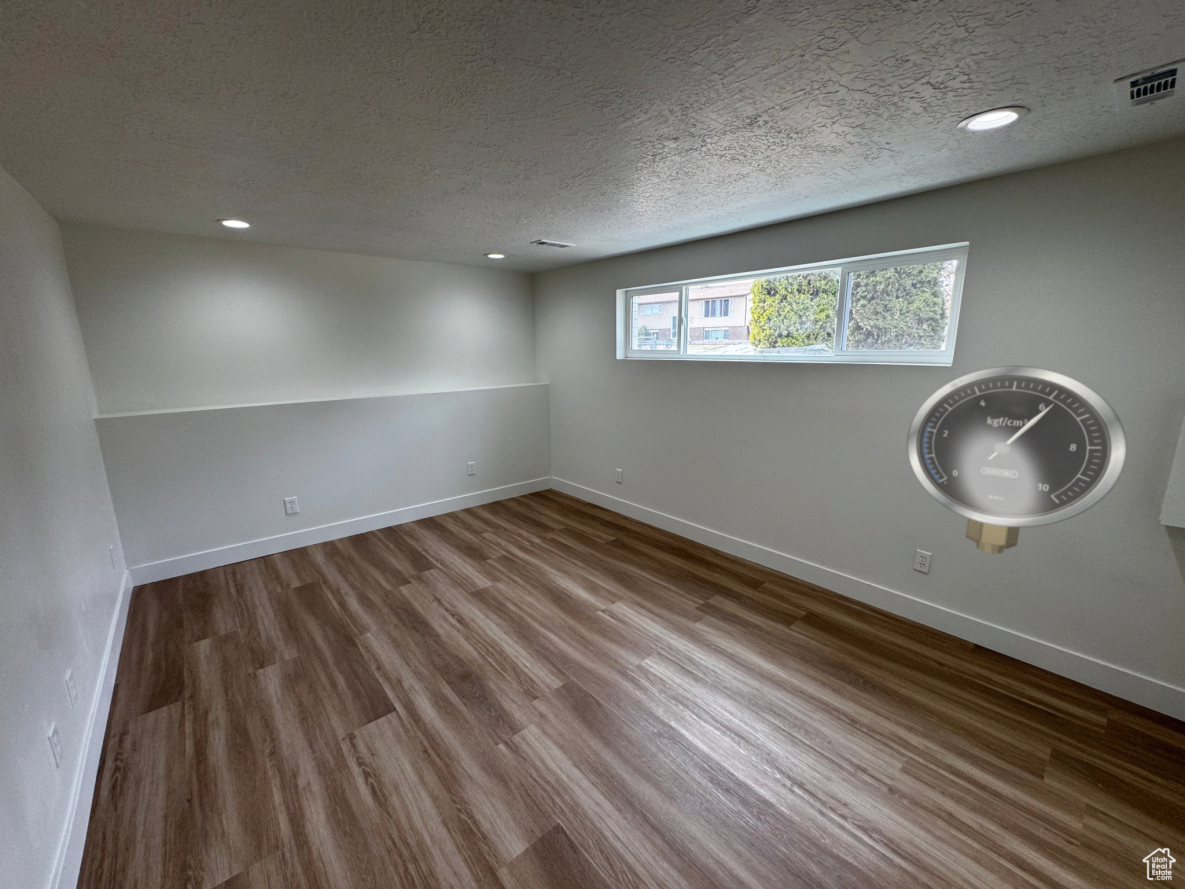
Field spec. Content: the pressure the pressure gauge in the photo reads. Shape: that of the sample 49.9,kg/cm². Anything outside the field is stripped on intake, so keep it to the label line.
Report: 6.2,kg/cm²
